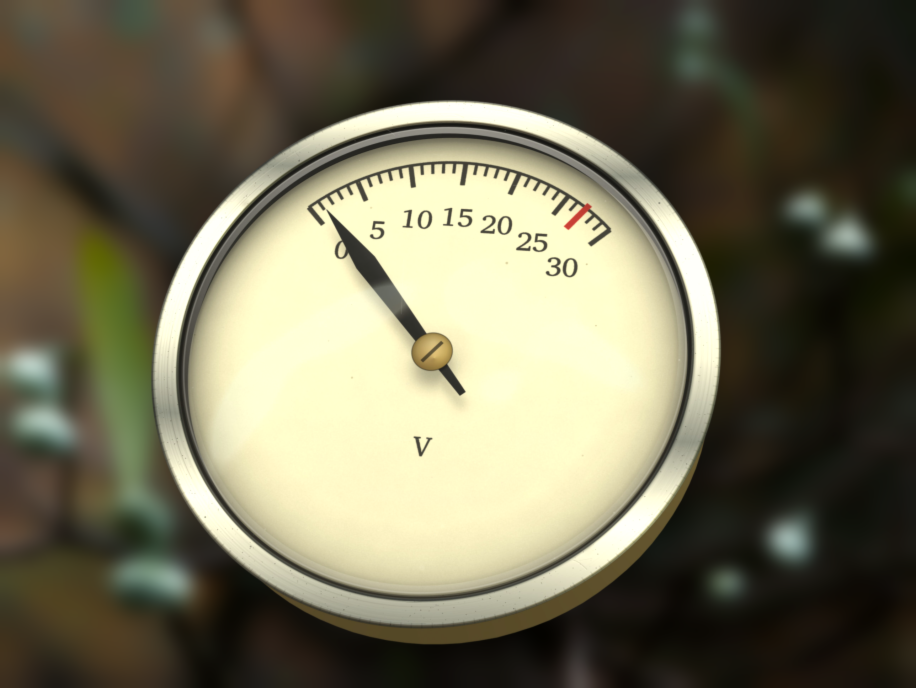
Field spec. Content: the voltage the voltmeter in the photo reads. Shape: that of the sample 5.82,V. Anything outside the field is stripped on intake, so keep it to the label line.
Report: 1,V
